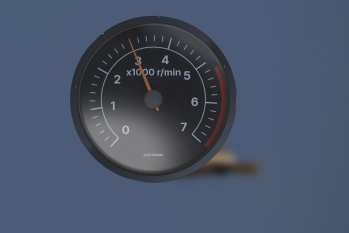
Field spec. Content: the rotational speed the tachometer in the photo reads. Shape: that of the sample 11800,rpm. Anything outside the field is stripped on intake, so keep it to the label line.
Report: 3000,rpm
